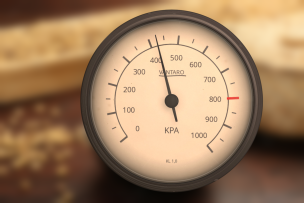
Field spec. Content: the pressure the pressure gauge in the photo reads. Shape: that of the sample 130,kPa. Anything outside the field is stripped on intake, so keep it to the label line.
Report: 425,kPa
